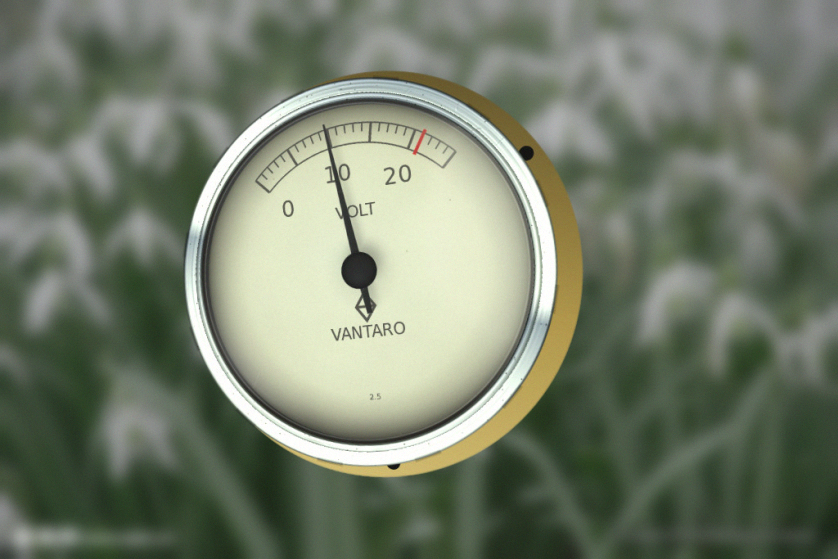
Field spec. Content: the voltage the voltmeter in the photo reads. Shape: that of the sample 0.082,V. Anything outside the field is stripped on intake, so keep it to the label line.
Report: 10,V
